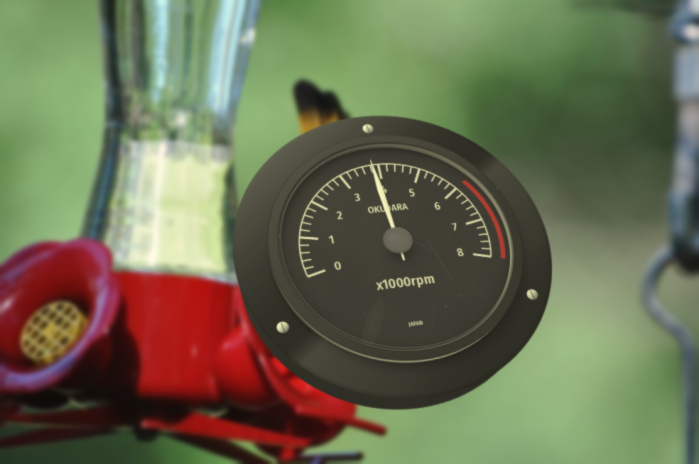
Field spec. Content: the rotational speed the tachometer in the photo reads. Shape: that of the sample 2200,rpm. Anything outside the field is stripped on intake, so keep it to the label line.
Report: 3800,rpm
